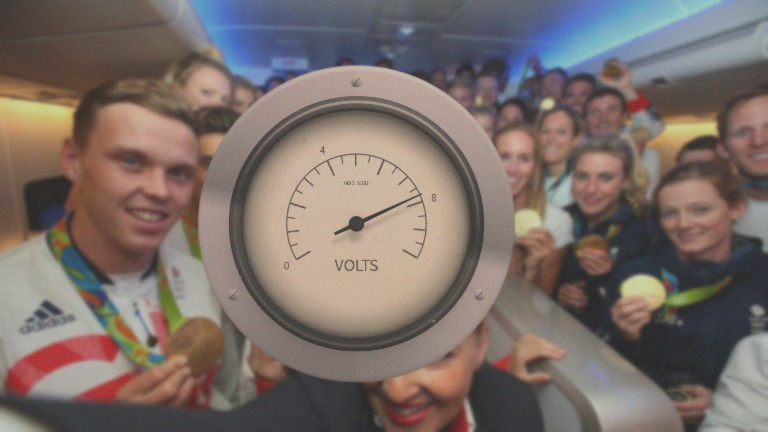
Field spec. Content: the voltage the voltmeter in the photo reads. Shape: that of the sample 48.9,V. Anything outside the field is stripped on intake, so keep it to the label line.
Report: 7.75,V
